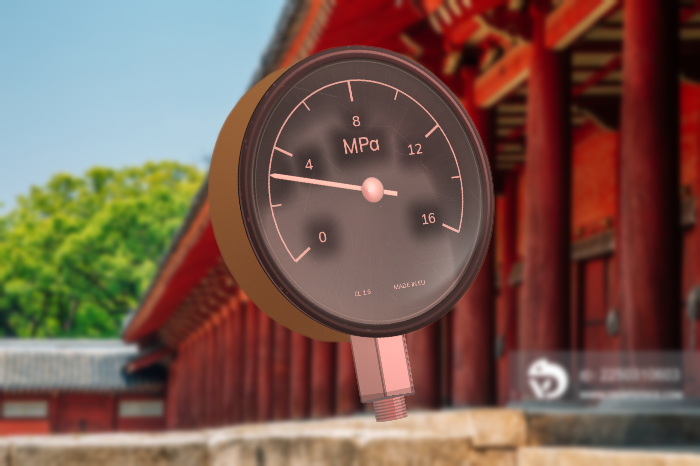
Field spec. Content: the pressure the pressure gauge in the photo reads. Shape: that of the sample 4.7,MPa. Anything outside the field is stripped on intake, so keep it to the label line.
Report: 3,MPa
